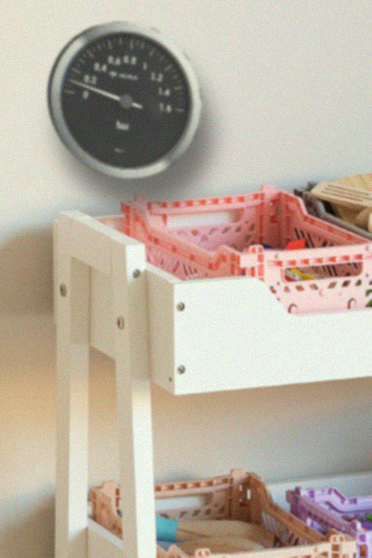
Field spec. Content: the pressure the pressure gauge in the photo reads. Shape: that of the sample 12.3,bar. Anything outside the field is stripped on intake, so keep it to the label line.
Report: 0.1,bar
